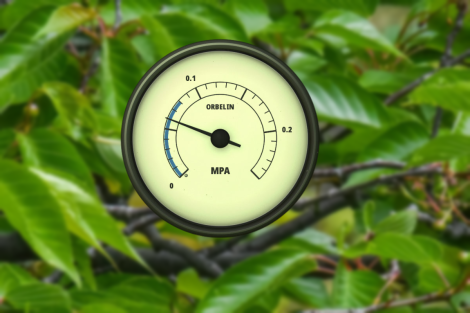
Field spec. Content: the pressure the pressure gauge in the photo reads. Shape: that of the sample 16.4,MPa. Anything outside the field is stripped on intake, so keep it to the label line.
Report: 0.06,MPa
